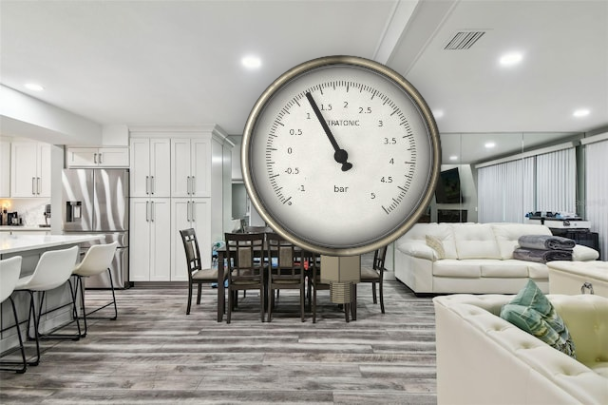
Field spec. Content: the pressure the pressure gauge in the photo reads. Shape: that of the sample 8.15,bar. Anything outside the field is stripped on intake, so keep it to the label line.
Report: 1.25,bar
